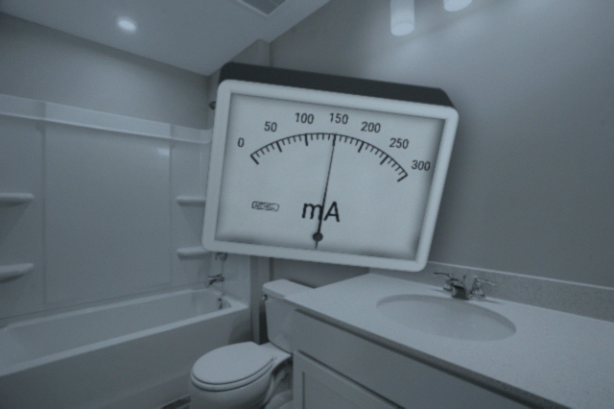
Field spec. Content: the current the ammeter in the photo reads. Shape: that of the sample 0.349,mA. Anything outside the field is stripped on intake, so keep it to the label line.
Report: 150,mA
